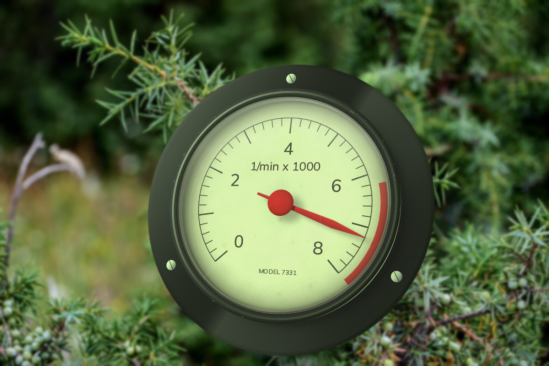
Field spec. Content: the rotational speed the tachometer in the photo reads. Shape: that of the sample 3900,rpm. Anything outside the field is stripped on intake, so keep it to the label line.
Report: 7200,rpm
